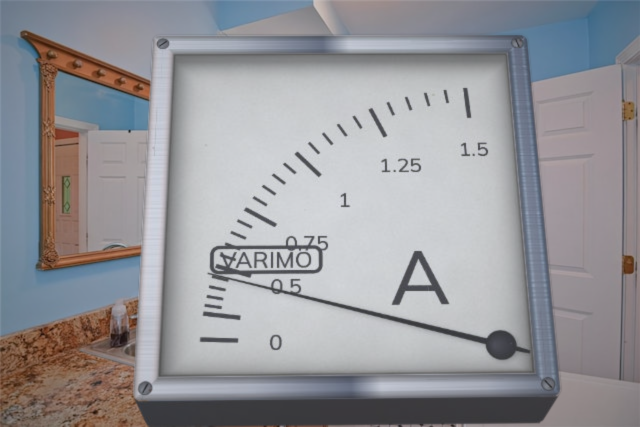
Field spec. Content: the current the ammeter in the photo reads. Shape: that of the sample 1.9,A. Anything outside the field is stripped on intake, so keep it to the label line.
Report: 0.45,A
